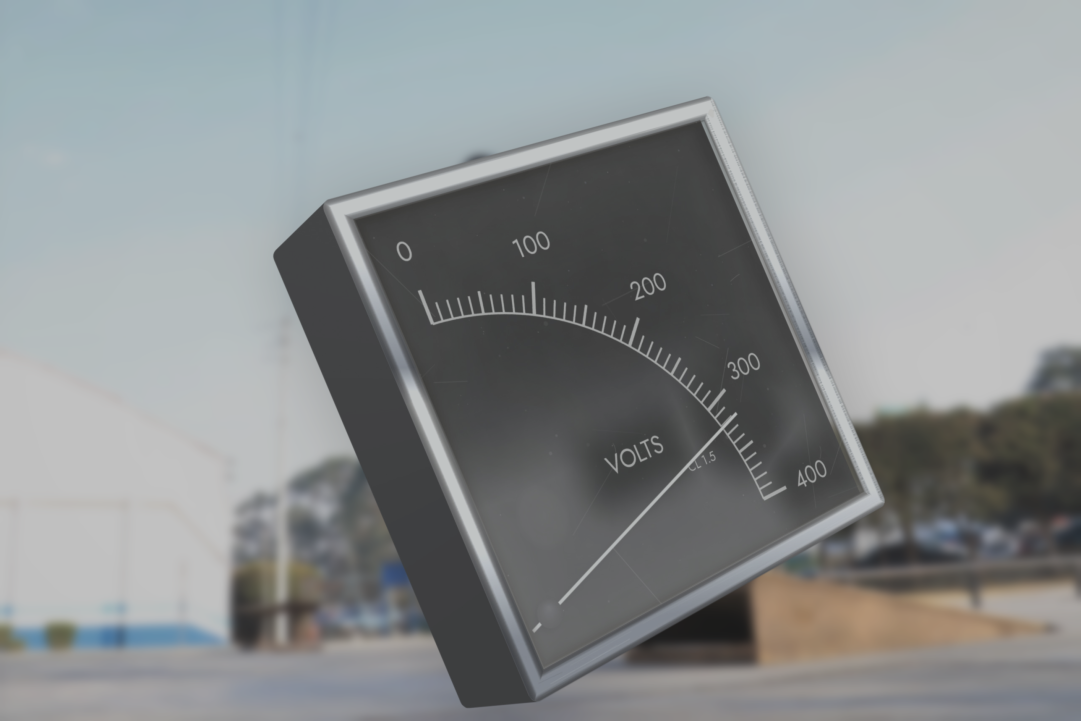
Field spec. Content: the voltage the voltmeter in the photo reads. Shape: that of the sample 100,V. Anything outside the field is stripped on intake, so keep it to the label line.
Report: 320,V
